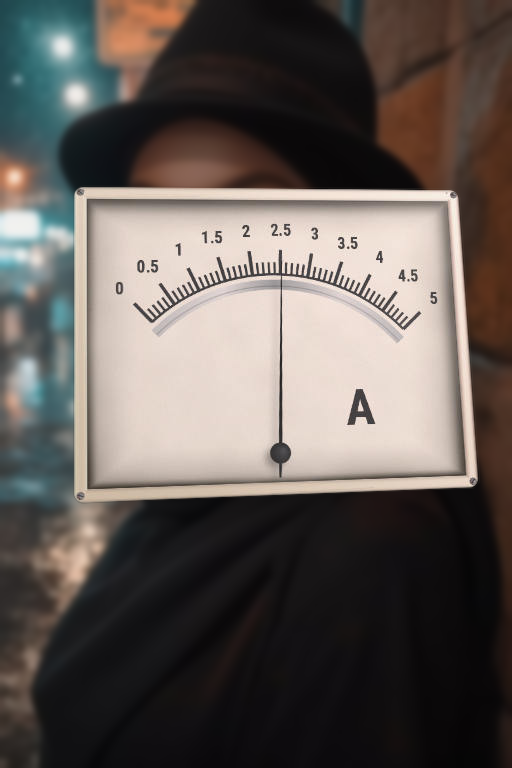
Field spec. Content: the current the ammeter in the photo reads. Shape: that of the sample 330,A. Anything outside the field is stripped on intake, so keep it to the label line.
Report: 2.5,A
